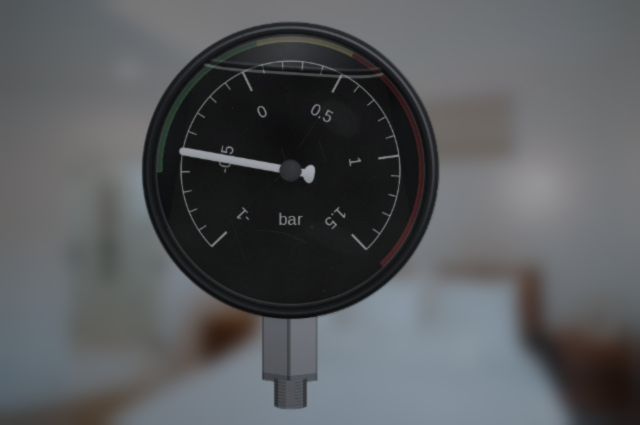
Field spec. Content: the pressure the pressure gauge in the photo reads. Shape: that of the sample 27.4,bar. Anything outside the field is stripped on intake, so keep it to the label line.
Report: -0.5,bar
